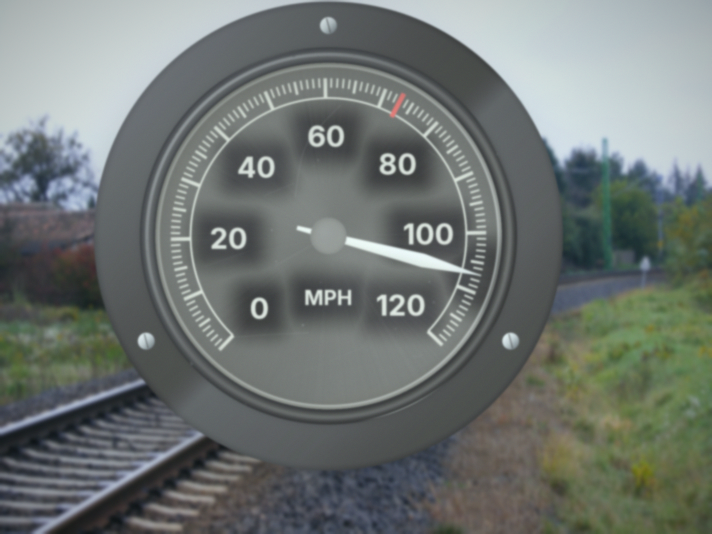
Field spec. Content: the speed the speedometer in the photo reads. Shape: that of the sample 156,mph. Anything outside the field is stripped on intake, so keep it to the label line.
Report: 107,mph
